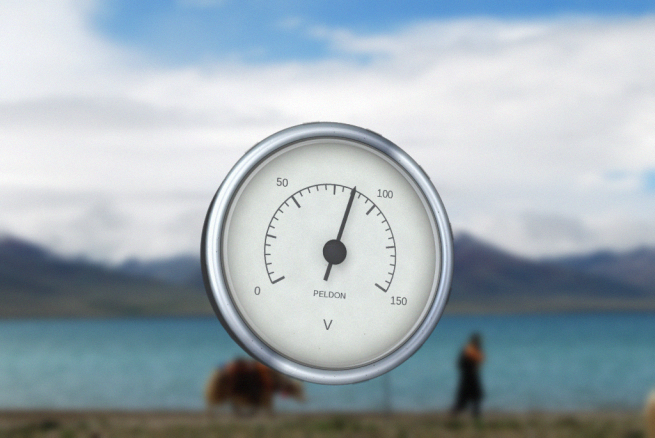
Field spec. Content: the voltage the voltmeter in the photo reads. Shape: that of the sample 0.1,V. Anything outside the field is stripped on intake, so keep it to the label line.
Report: 85,V
